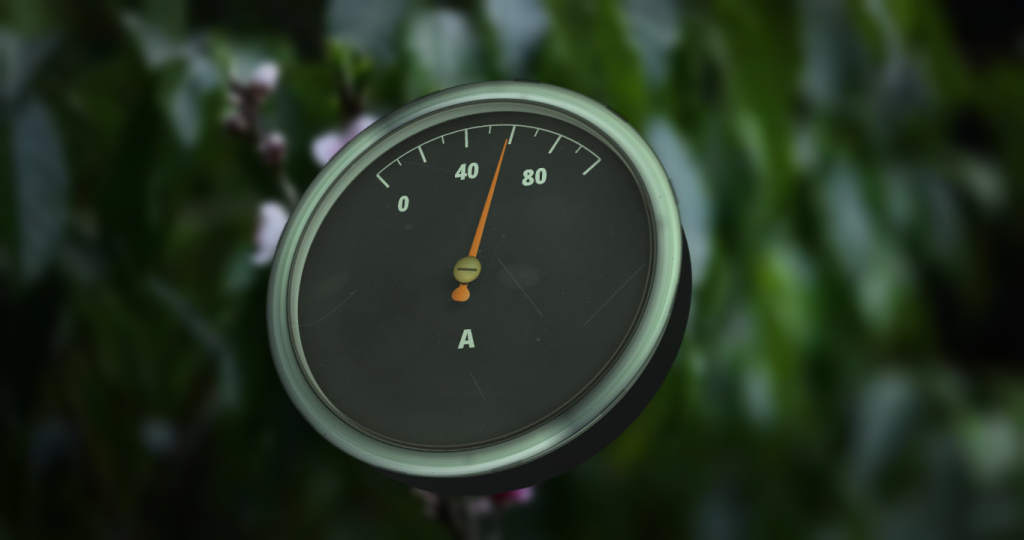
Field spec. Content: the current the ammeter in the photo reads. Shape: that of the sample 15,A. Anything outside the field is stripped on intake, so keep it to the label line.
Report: 60,A
